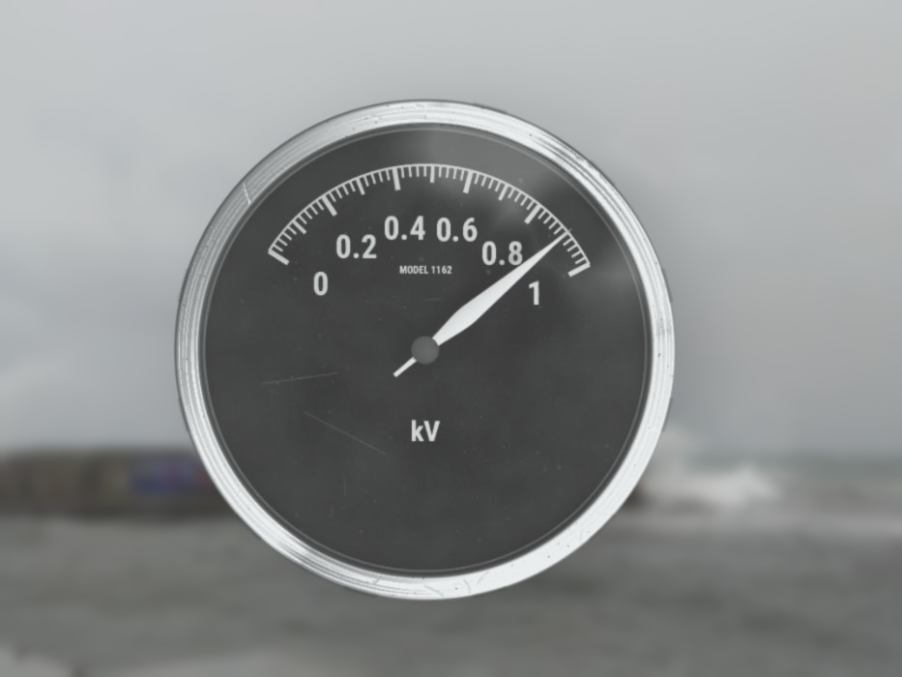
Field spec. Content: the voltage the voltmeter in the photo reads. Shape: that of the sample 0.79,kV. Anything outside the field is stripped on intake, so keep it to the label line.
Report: 0.9,kV
